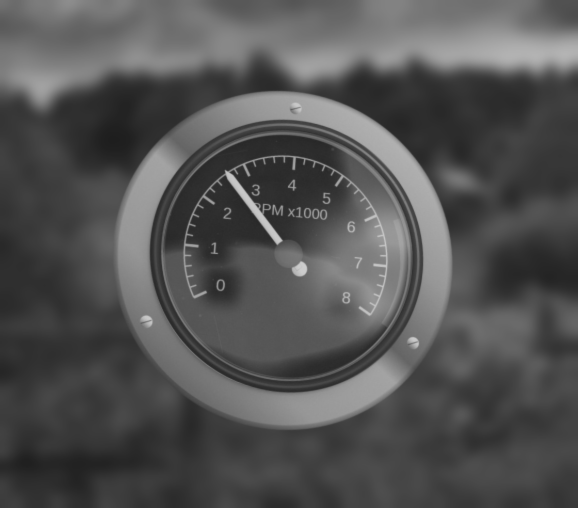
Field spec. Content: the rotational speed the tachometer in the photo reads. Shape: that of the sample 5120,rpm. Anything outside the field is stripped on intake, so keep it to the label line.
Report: 2600,rpm
